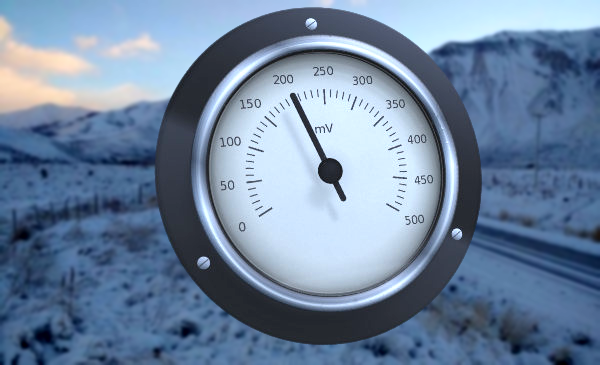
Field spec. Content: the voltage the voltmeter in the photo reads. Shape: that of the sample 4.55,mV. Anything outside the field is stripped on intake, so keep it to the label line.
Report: 200,mV
